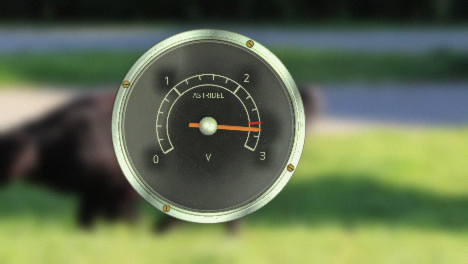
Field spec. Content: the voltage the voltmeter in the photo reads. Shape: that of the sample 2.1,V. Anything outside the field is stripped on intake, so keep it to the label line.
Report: 2.7,V
